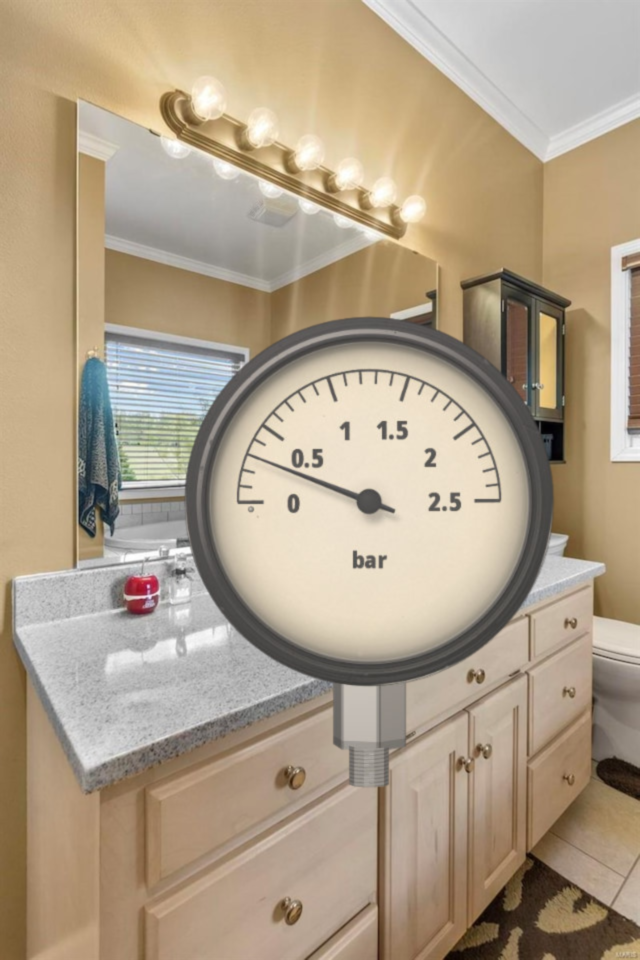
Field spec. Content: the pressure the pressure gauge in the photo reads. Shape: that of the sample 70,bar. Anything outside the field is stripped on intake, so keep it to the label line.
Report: 0.3,bar
